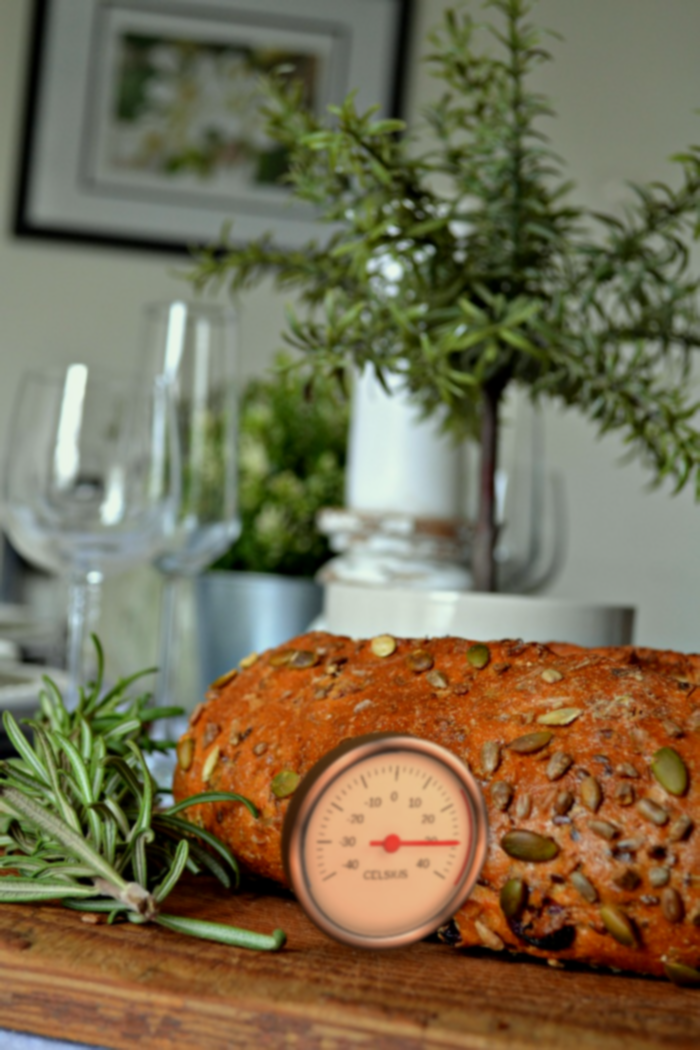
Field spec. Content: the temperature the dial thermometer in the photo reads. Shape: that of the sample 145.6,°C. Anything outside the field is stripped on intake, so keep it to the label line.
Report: 30,°C
